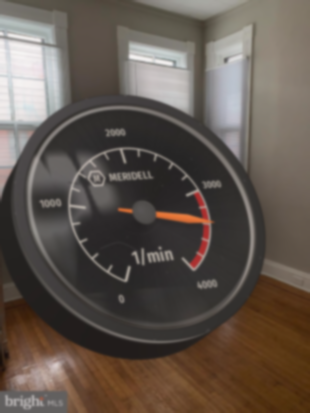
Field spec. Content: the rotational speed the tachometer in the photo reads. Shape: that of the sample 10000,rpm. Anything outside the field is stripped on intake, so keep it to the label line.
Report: 3400,rpm
